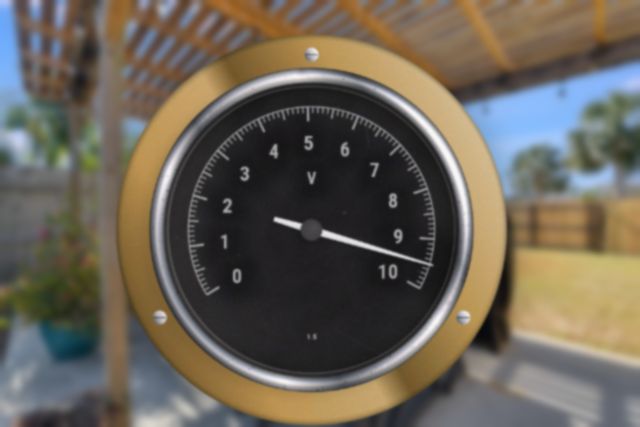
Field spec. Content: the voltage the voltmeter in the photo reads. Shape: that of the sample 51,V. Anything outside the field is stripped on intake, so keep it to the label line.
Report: 9.5,V
